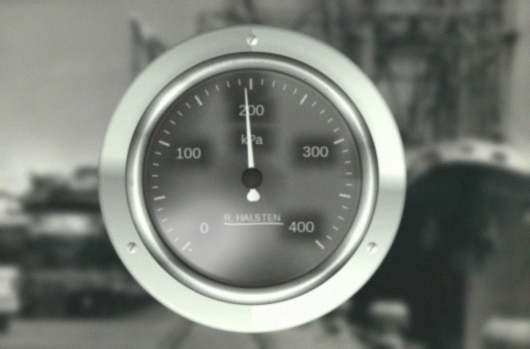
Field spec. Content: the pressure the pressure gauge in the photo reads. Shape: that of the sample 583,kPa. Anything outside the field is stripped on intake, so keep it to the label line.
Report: 195,kPa
